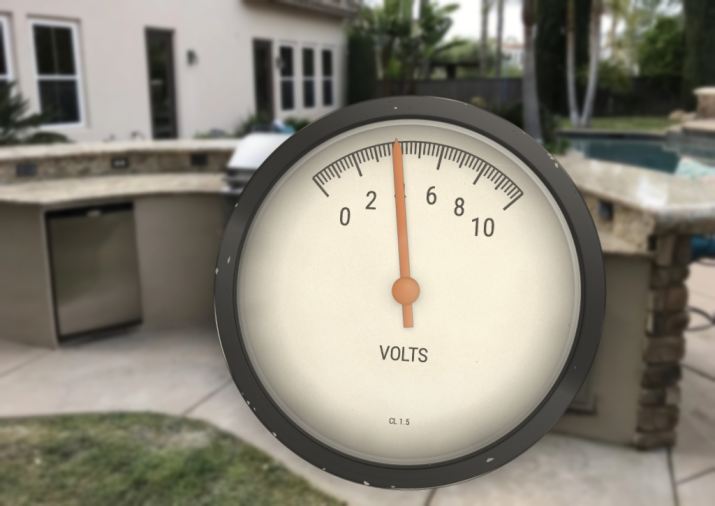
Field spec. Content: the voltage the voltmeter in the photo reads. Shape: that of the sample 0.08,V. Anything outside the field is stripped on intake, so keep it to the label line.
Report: 4,V
